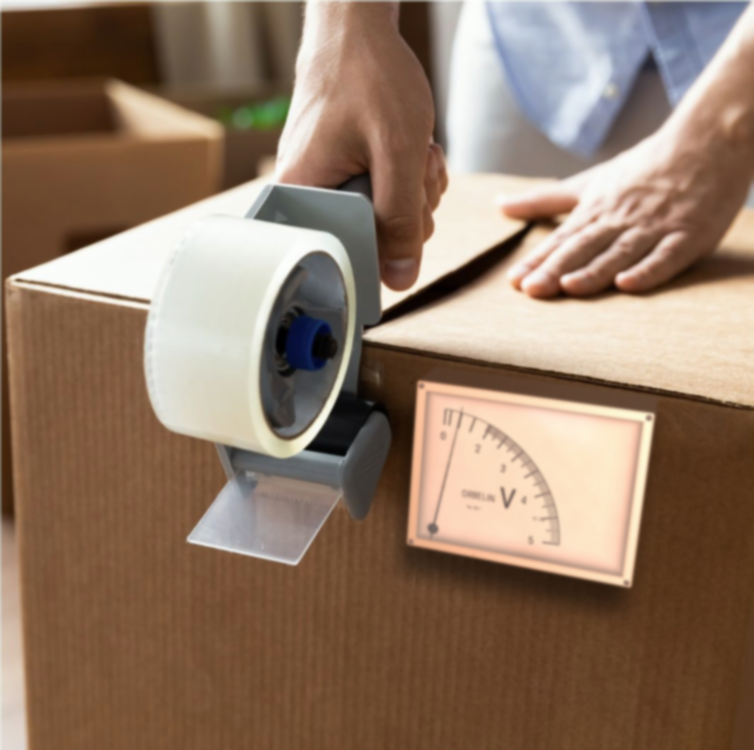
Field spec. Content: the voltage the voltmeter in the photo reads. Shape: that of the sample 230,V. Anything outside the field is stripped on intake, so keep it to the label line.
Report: 1,V
